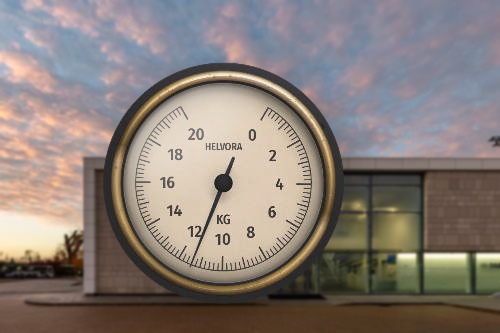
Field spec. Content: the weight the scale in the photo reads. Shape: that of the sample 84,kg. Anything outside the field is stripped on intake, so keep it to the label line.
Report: 11.4,kg
